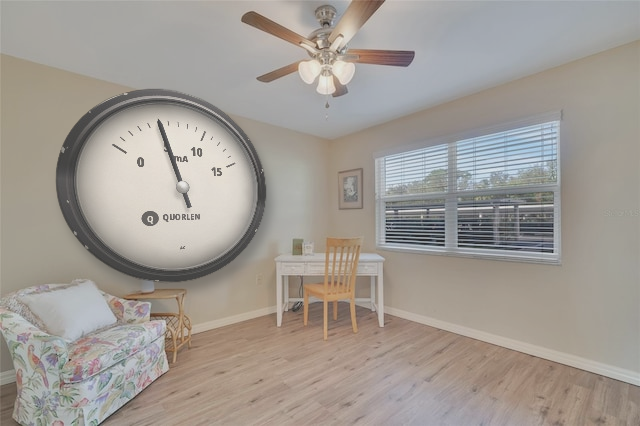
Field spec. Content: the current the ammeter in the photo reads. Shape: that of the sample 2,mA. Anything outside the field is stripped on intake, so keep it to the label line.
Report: 5,mA
